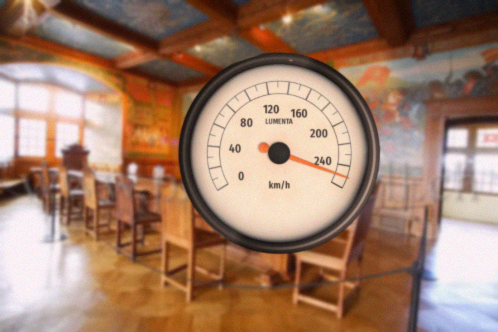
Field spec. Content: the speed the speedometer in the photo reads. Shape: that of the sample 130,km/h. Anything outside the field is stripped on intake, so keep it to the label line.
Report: 250,km/h
